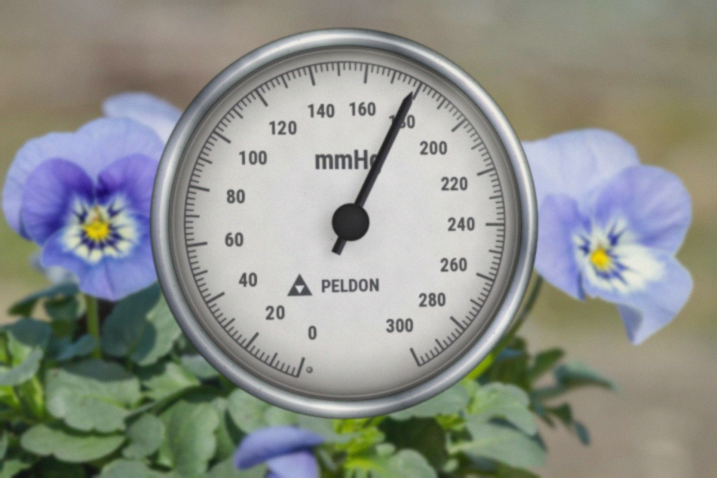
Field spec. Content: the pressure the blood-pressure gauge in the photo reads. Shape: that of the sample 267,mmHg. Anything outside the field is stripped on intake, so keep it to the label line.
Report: 178,mmHg
